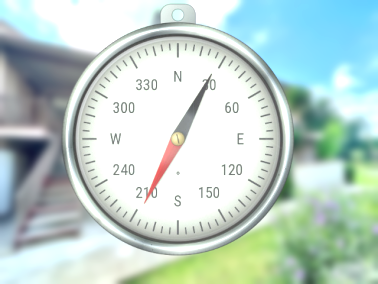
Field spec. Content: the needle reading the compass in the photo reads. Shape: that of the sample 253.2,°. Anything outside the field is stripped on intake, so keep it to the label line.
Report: 207.5,°
